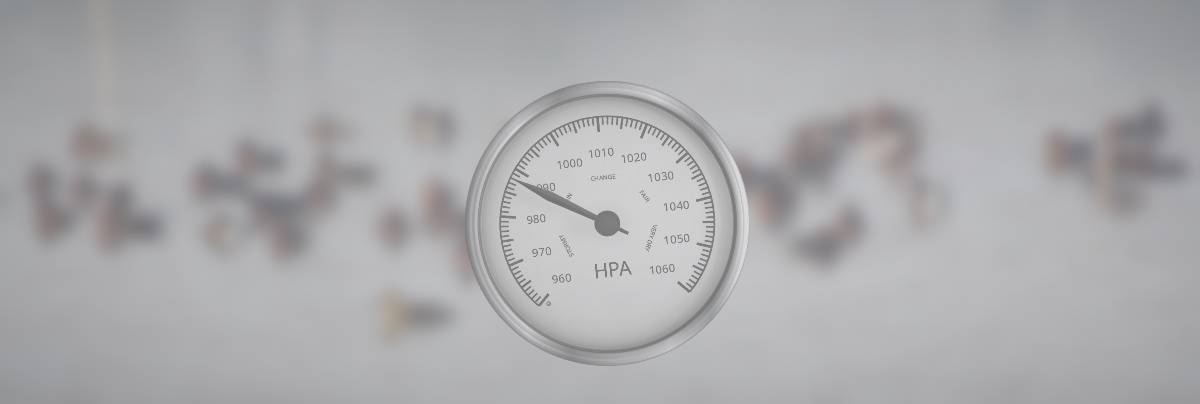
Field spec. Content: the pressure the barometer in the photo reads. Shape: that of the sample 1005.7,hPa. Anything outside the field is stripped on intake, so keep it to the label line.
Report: 988,hPa
